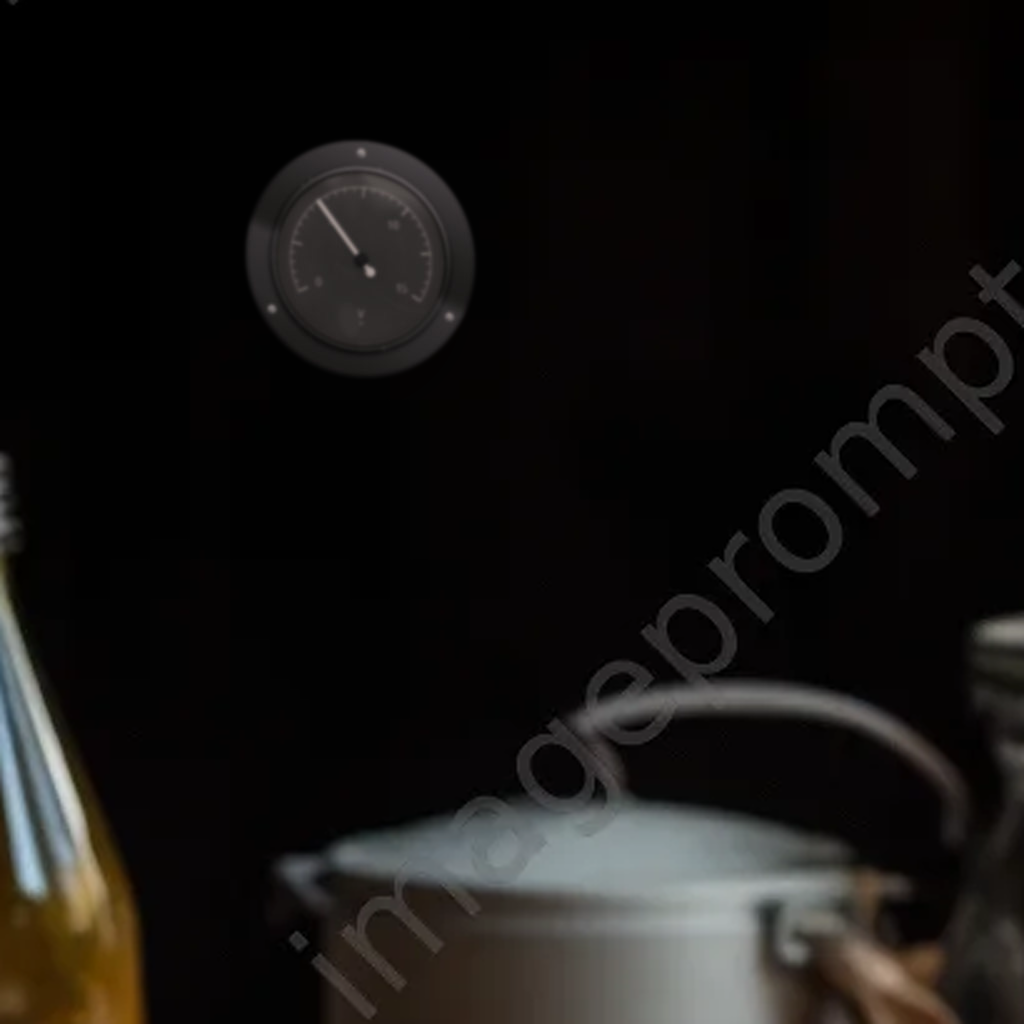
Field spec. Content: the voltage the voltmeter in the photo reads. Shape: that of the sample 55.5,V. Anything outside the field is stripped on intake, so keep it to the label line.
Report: 5,V
